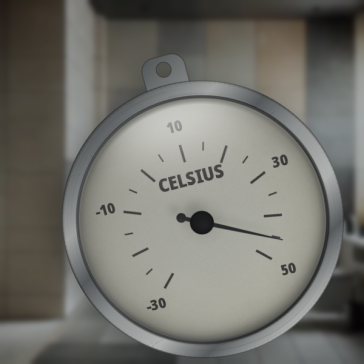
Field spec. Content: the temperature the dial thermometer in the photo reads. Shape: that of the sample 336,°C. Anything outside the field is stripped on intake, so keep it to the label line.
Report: 45,°C
